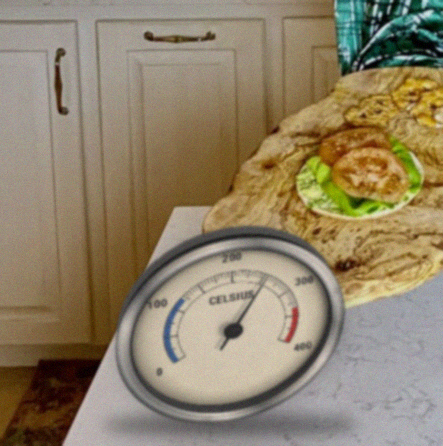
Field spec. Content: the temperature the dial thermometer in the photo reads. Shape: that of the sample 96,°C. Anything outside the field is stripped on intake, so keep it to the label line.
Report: 250,°C
